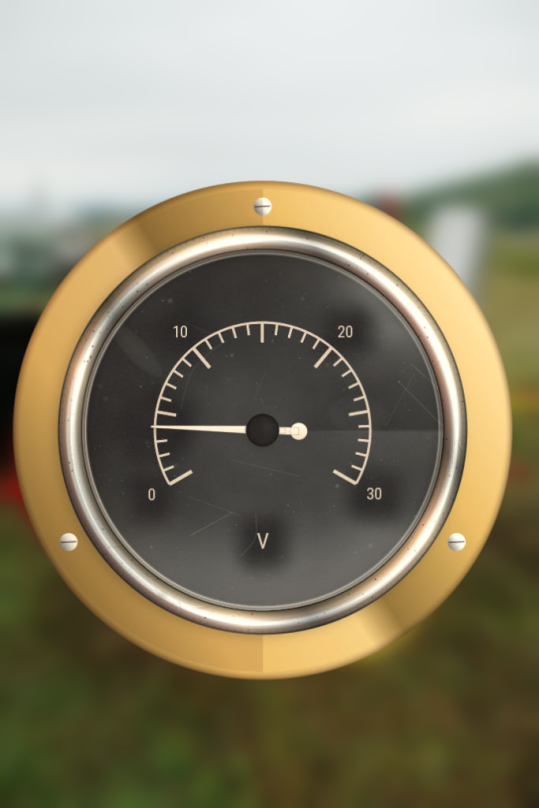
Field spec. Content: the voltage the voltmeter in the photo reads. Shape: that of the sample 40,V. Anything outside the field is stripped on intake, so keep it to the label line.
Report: 4,V
